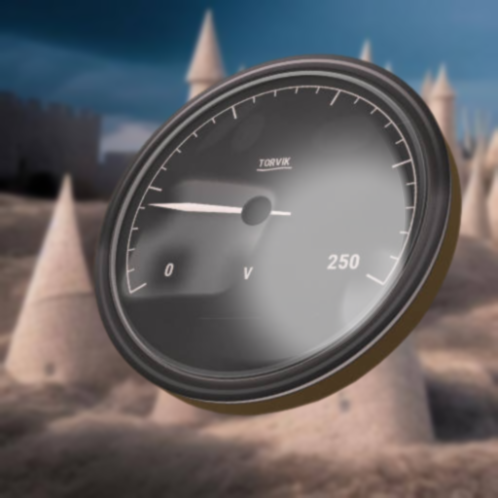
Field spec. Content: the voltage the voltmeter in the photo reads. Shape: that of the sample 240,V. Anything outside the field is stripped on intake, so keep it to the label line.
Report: 40,V
